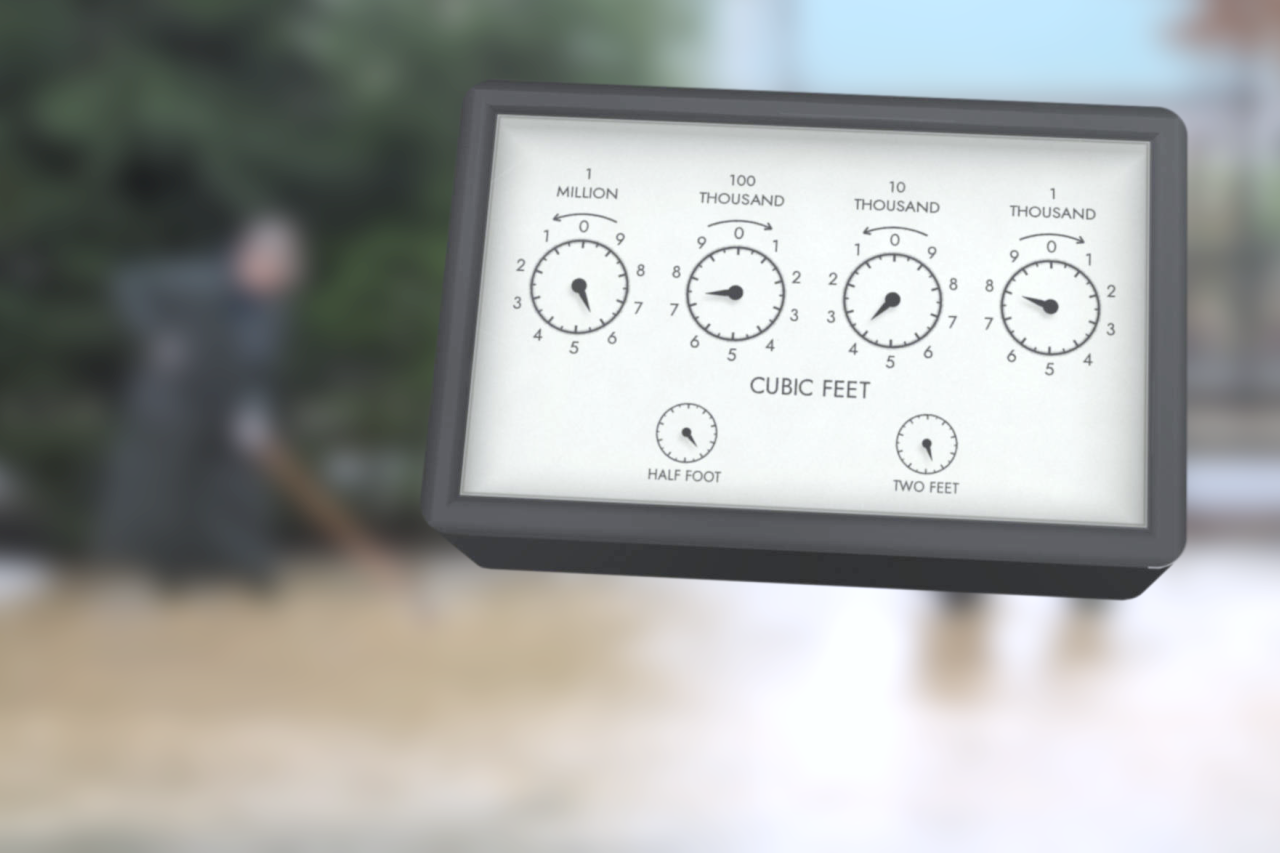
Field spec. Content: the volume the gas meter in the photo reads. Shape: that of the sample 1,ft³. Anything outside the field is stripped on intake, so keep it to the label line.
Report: 573800,ft³
